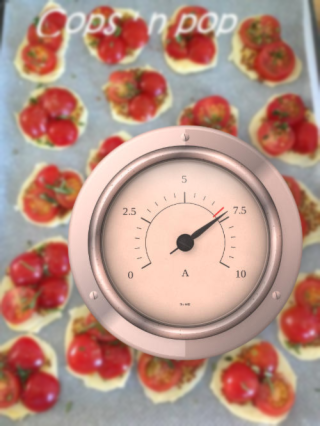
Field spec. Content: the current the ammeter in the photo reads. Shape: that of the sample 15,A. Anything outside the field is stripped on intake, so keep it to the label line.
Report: 7.25,A
